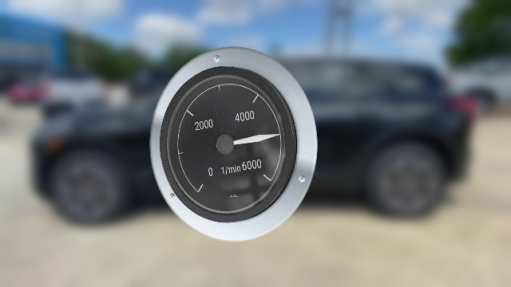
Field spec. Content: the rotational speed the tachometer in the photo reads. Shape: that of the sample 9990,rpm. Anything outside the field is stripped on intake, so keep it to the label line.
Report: 5000,rpm
